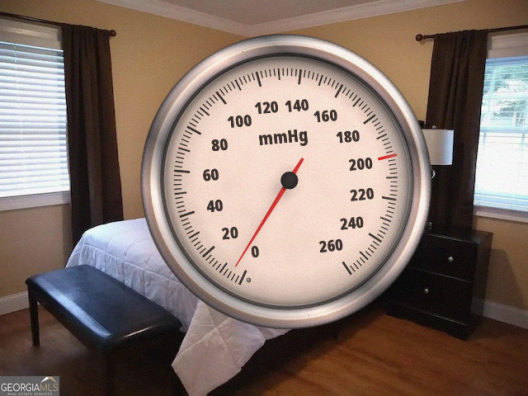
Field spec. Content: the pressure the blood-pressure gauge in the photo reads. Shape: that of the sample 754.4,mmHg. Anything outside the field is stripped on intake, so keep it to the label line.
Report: 6,mmHg
